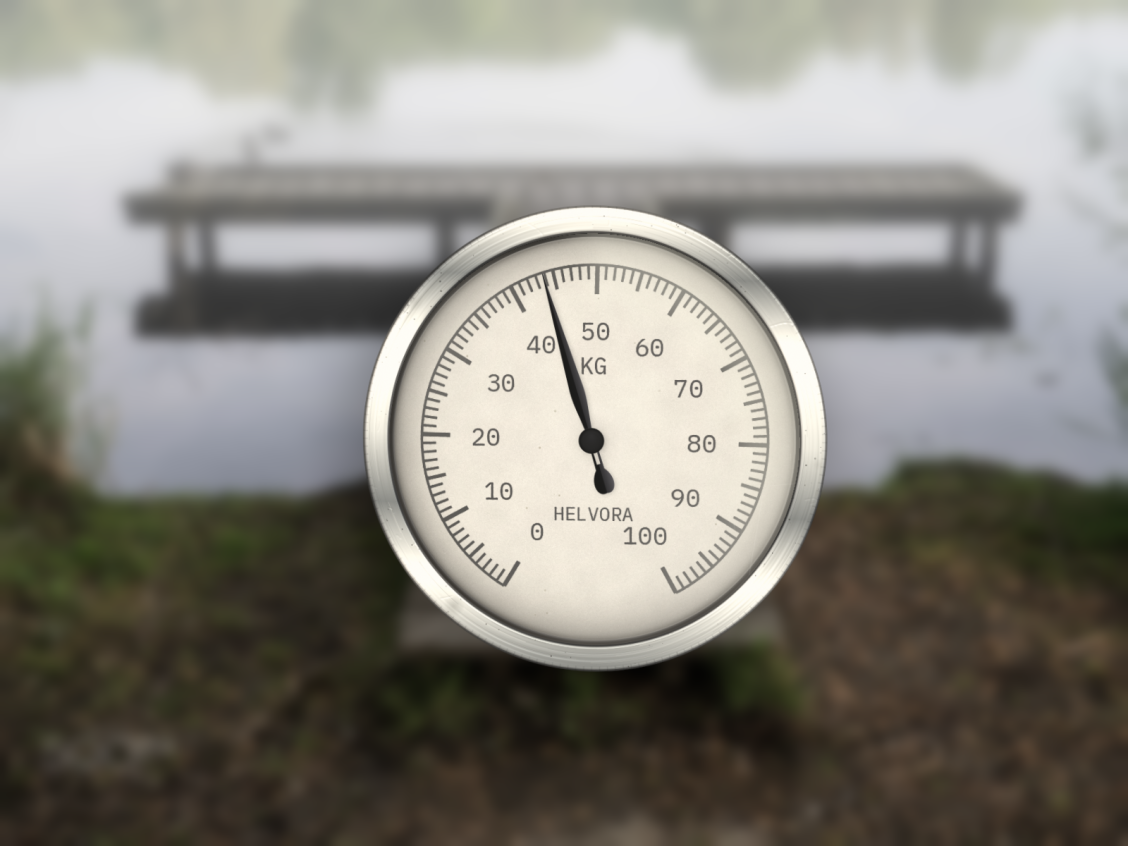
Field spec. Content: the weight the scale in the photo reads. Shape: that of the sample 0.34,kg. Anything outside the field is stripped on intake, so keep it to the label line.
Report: 44,kg
